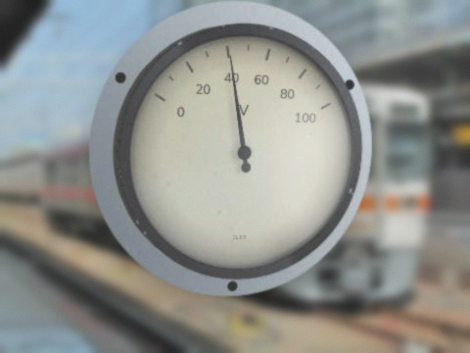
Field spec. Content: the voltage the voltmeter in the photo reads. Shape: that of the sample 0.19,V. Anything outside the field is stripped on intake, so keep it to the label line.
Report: 40,V
